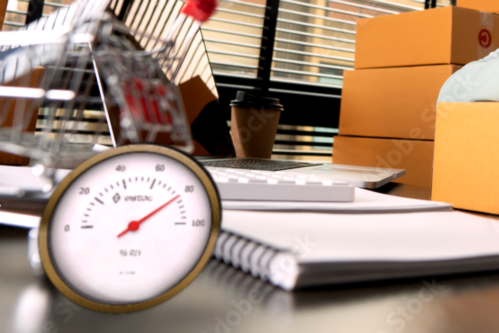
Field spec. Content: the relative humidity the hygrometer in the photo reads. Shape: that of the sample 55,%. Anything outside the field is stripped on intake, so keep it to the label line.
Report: 80,%
